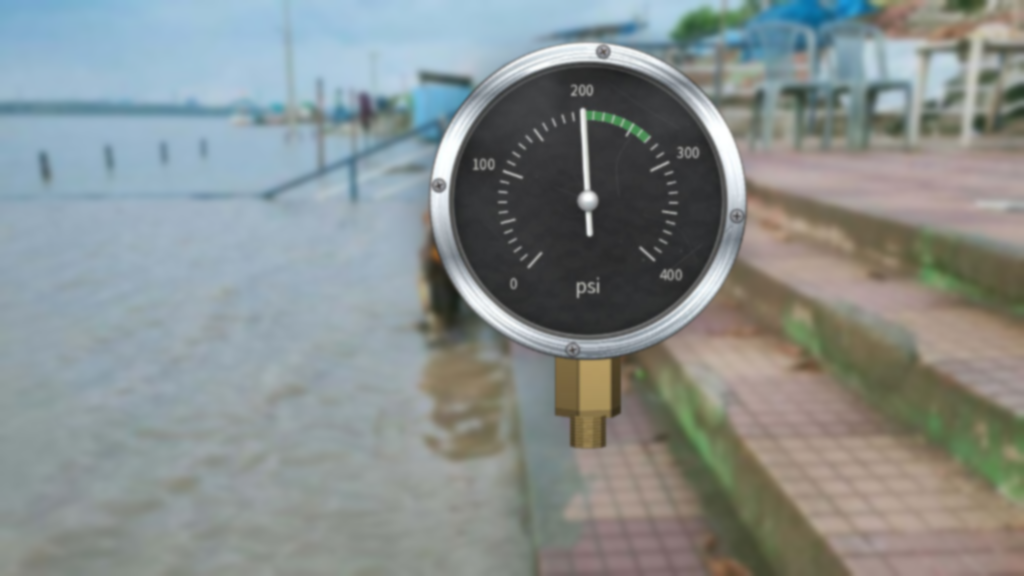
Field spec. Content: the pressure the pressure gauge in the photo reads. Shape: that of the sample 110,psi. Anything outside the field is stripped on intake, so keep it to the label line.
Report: 200,psi
